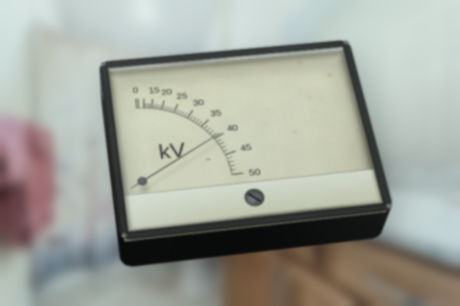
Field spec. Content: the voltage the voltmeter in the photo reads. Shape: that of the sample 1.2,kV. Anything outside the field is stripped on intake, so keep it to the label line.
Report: 40,kV
